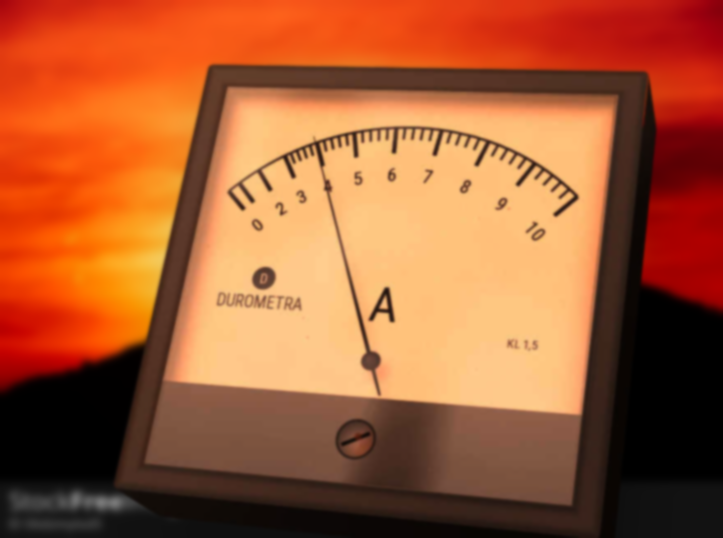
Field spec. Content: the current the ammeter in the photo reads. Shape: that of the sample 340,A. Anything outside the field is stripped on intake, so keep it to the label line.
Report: 4,A
